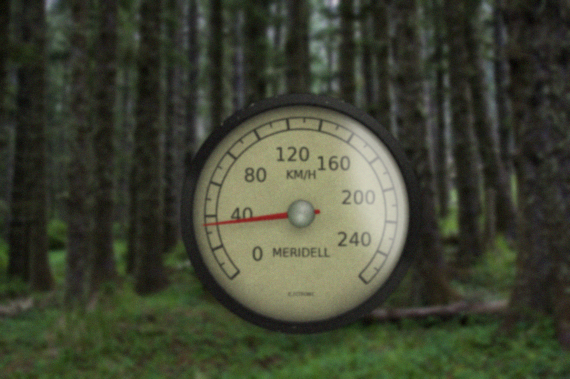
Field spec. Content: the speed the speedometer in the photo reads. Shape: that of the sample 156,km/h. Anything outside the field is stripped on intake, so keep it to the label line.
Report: 35,km/h
